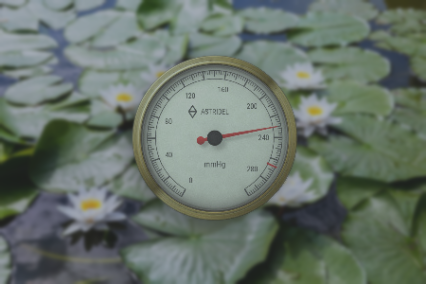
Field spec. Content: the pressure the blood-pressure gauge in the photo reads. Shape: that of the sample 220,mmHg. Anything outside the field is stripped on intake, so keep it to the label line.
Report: 230,mmHg
